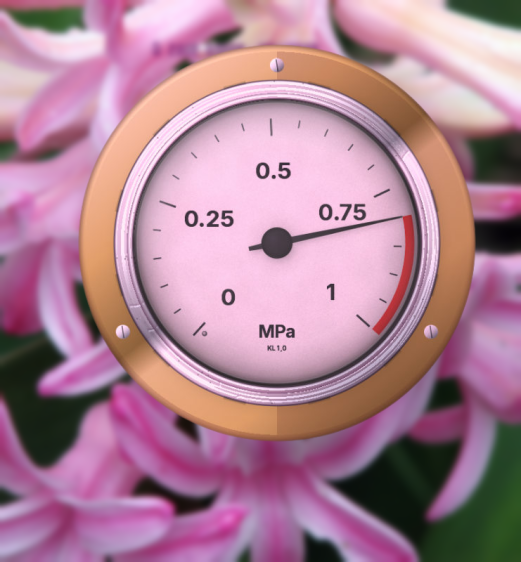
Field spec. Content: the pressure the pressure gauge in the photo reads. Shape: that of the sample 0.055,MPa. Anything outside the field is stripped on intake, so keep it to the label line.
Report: 0.8,MPa
